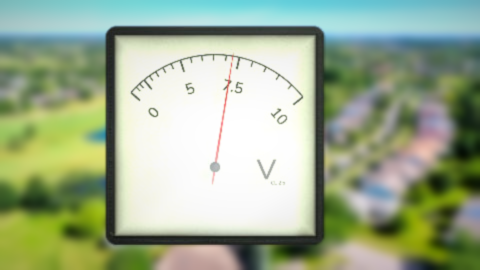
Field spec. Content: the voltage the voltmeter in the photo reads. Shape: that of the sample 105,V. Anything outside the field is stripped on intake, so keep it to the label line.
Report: 7.25,V
